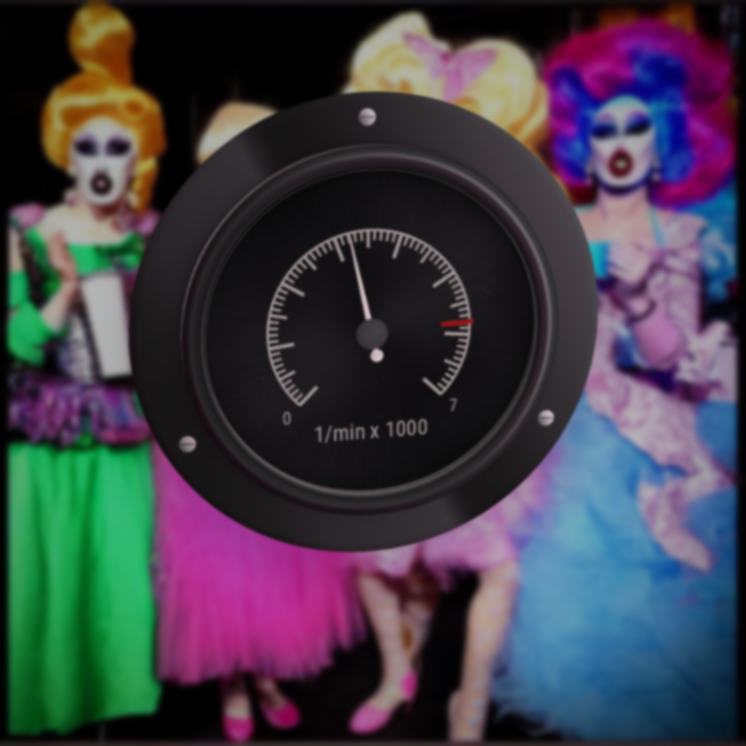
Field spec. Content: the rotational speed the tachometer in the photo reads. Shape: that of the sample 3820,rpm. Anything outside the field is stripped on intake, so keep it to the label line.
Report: 3200,rpm
